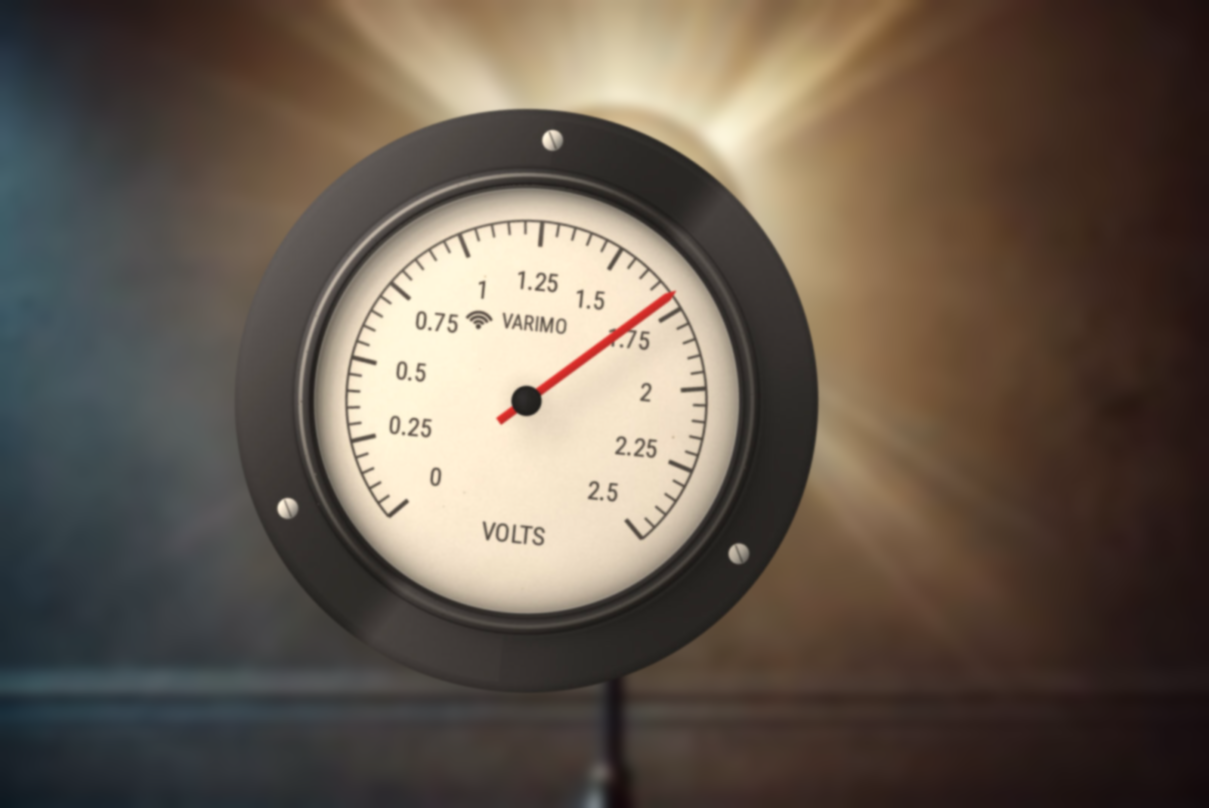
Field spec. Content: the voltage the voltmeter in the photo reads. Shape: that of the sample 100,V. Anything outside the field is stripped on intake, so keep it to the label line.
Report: 1.7,V
